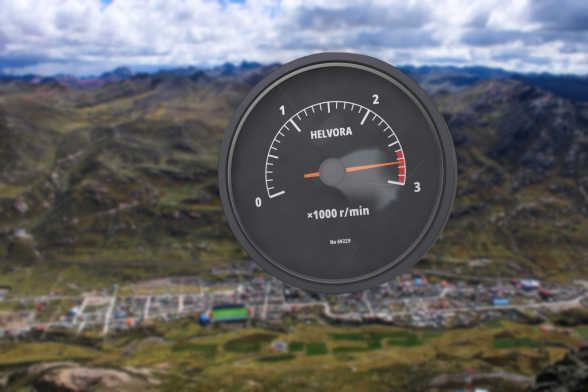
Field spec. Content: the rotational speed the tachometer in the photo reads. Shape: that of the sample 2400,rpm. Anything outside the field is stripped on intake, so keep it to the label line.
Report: 2750,rpm
